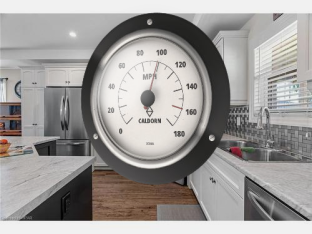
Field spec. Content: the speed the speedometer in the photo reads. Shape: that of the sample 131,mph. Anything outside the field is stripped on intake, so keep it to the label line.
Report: 100,mph
